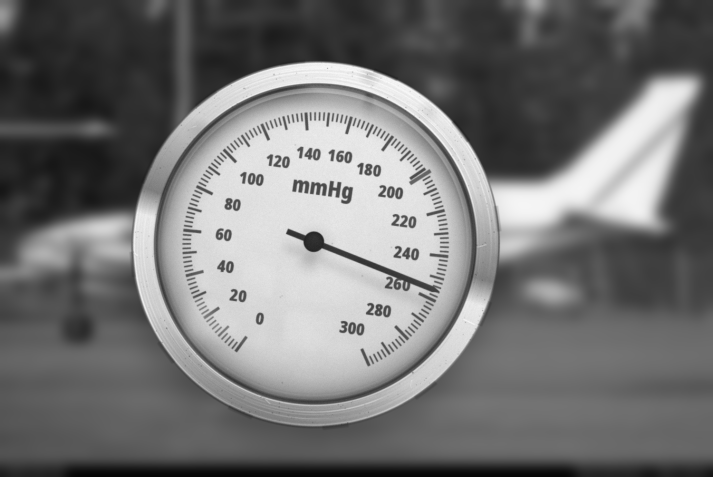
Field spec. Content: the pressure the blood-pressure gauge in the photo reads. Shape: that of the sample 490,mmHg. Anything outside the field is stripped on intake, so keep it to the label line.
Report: 256,mmHg
